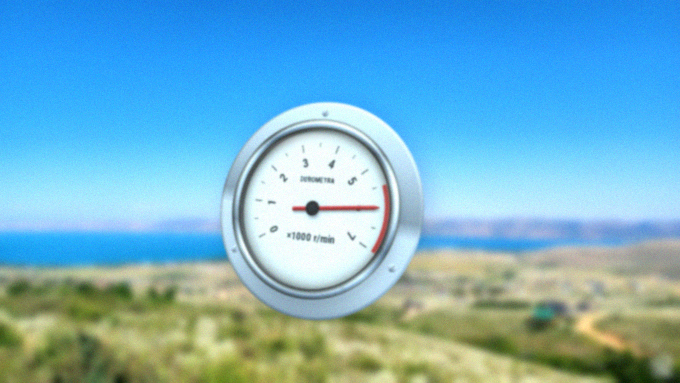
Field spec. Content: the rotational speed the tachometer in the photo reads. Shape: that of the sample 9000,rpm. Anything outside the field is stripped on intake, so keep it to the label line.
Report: 6000,rpm
